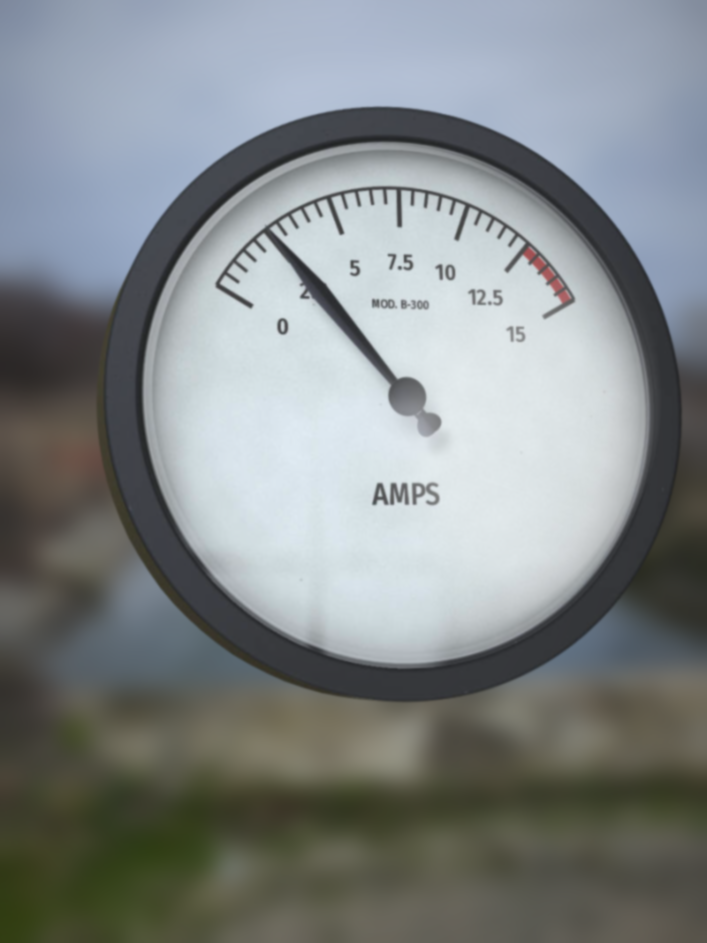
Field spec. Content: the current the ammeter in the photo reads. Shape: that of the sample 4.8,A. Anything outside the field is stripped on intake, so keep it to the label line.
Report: 2.5,A
